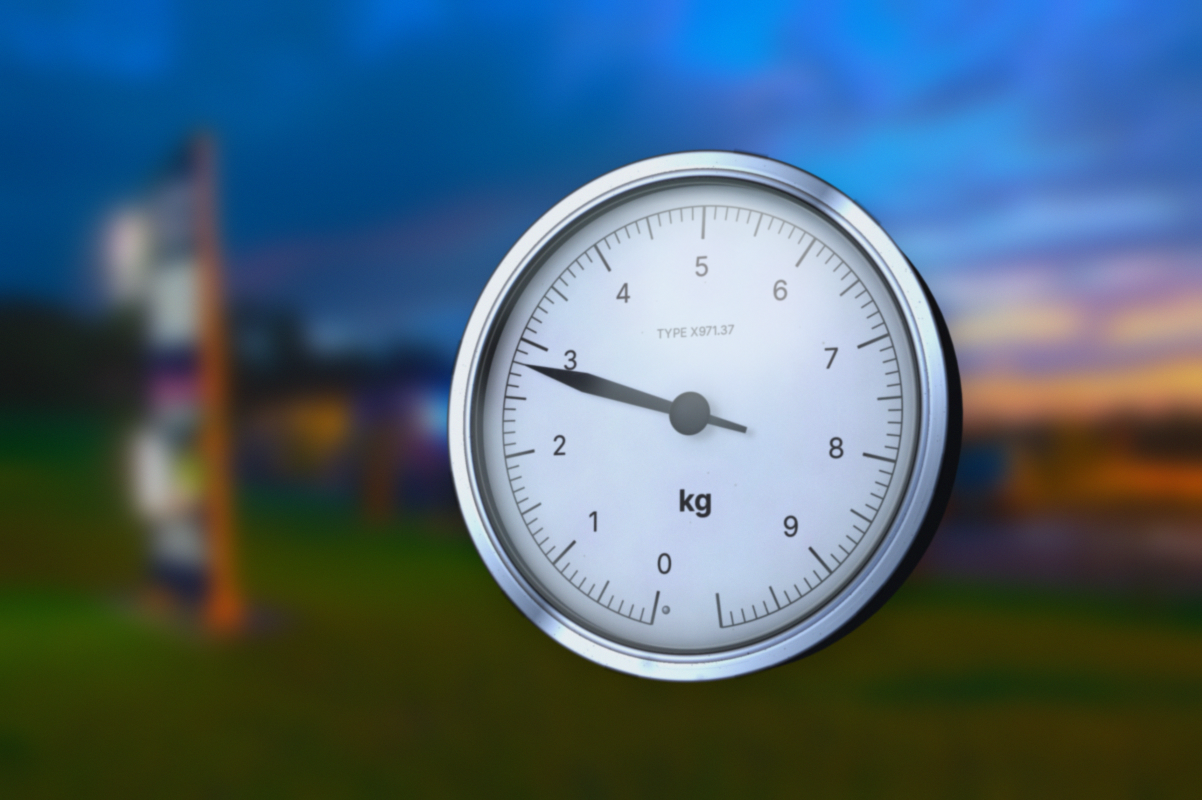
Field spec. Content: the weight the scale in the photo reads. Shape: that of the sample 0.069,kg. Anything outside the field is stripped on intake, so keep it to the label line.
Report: 2.8,kg
